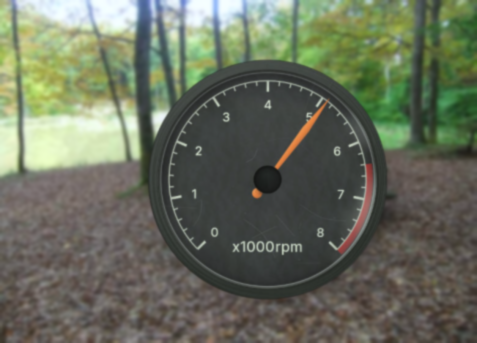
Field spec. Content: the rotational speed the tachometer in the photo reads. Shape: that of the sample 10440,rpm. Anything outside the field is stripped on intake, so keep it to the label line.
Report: 5100,rpm
